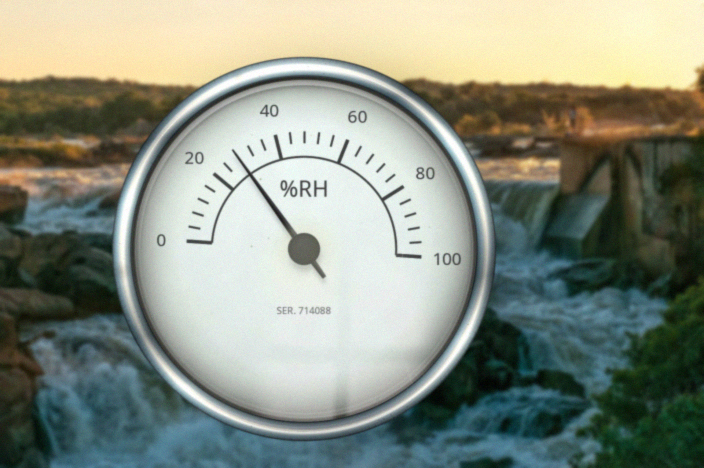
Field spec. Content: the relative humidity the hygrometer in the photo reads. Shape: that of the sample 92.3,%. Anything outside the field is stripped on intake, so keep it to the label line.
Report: 28,%
